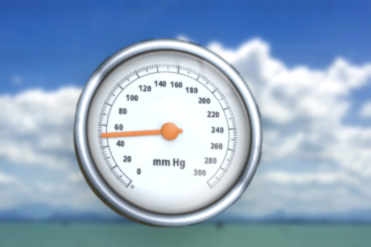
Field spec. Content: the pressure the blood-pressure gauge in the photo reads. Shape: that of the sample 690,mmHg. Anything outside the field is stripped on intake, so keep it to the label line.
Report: 50,mmHg
